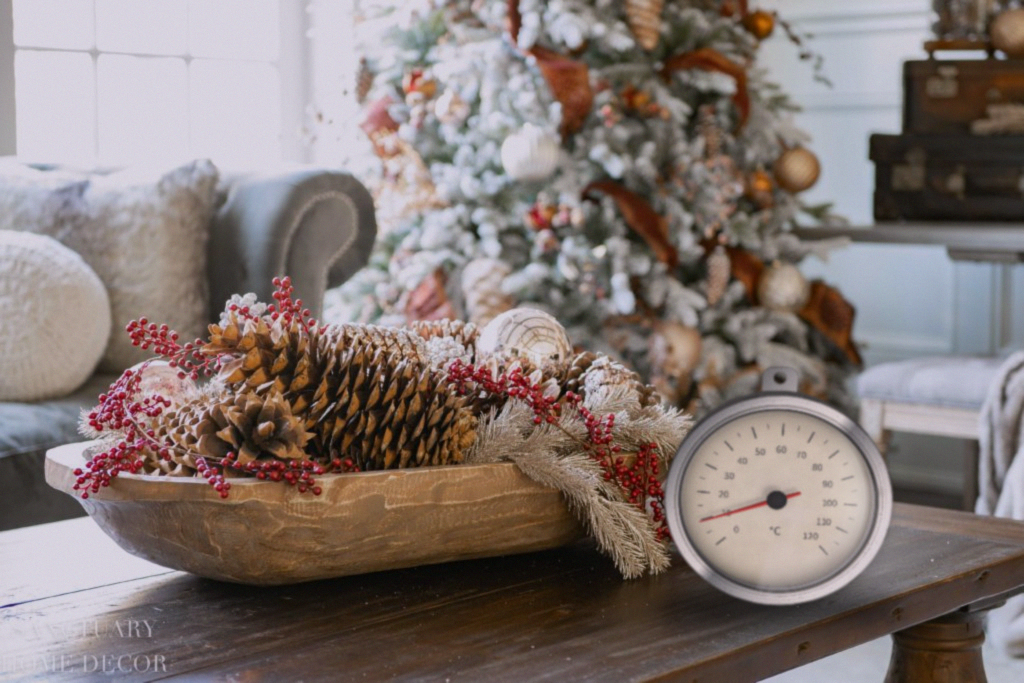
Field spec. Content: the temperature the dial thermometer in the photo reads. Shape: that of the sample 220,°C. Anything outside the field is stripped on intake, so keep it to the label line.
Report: 10,°C
